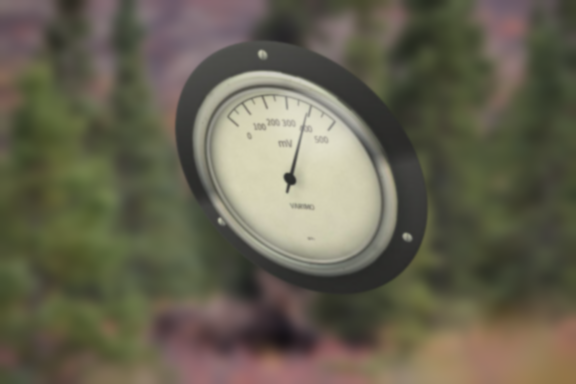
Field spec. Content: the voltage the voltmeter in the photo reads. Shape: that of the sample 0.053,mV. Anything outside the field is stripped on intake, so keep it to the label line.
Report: 400,mV
